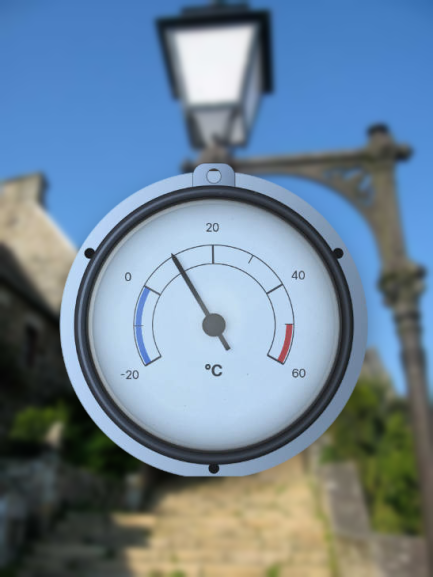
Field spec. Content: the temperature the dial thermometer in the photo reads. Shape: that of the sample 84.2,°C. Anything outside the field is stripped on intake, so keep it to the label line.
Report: 10,°C
